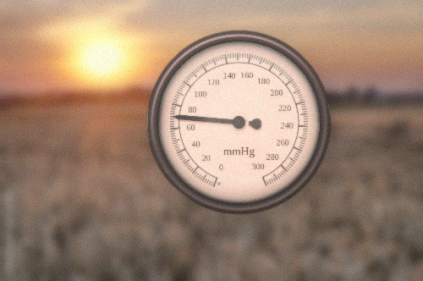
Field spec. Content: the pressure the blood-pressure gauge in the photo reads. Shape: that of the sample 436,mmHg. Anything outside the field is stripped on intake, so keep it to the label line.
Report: 70,mmHg
